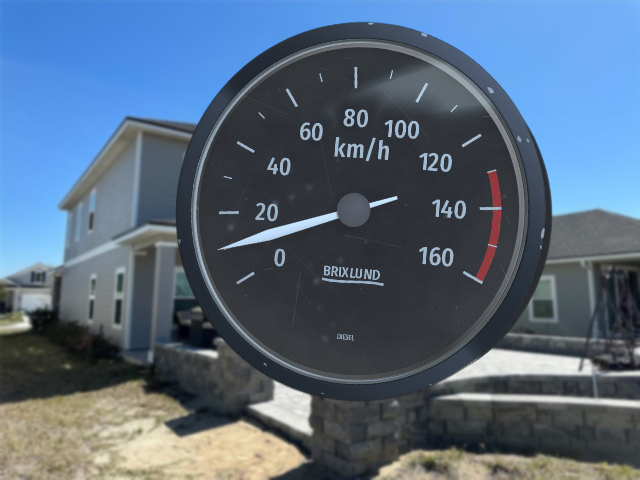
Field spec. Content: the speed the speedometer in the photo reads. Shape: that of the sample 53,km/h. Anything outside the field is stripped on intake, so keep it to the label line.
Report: 10,km/h
